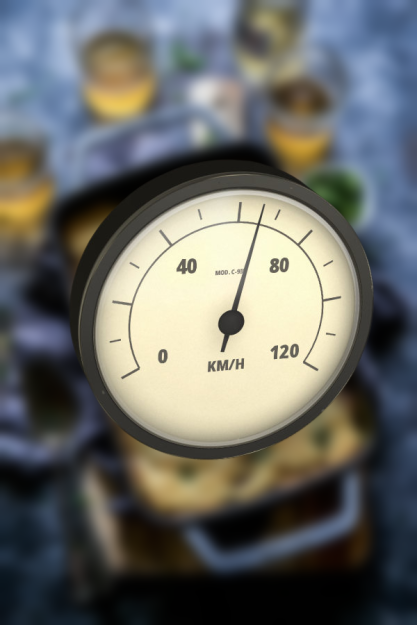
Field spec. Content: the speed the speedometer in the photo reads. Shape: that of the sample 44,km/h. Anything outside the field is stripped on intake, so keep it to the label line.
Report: 65,km/h
